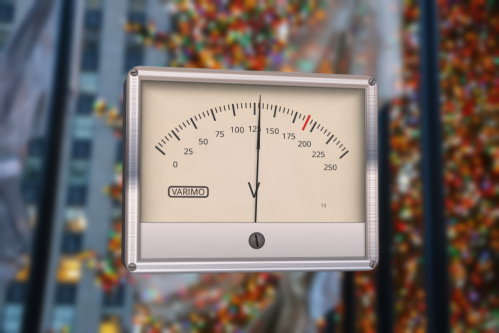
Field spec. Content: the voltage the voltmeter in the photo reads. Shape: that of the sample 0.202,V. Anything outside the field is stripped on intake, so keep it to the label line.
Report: 130,V
